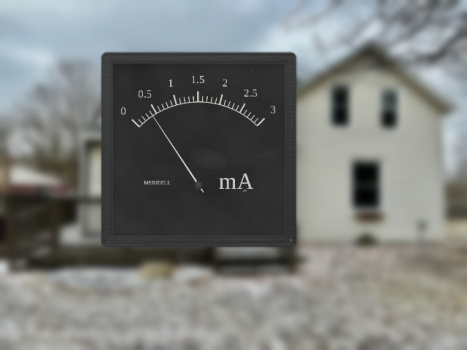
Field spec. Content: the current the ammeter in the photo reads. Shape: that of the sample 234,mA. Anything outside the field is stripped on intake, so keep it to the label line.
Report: 0.4,mA
